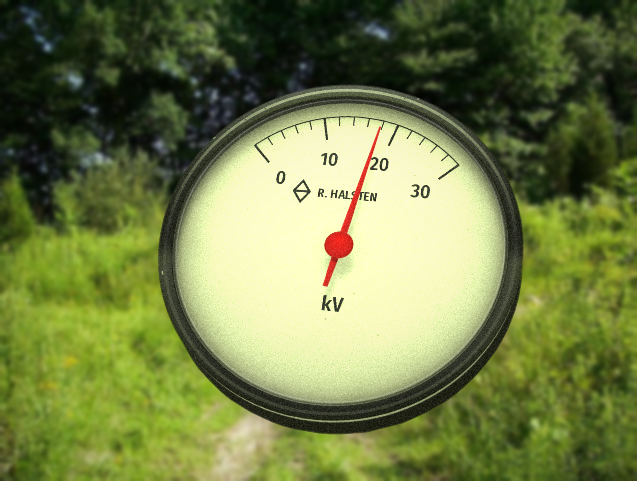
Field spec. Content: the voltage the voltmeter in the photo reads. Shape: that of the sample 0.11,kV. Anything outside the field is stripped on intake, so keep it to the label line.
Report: 18,kV
